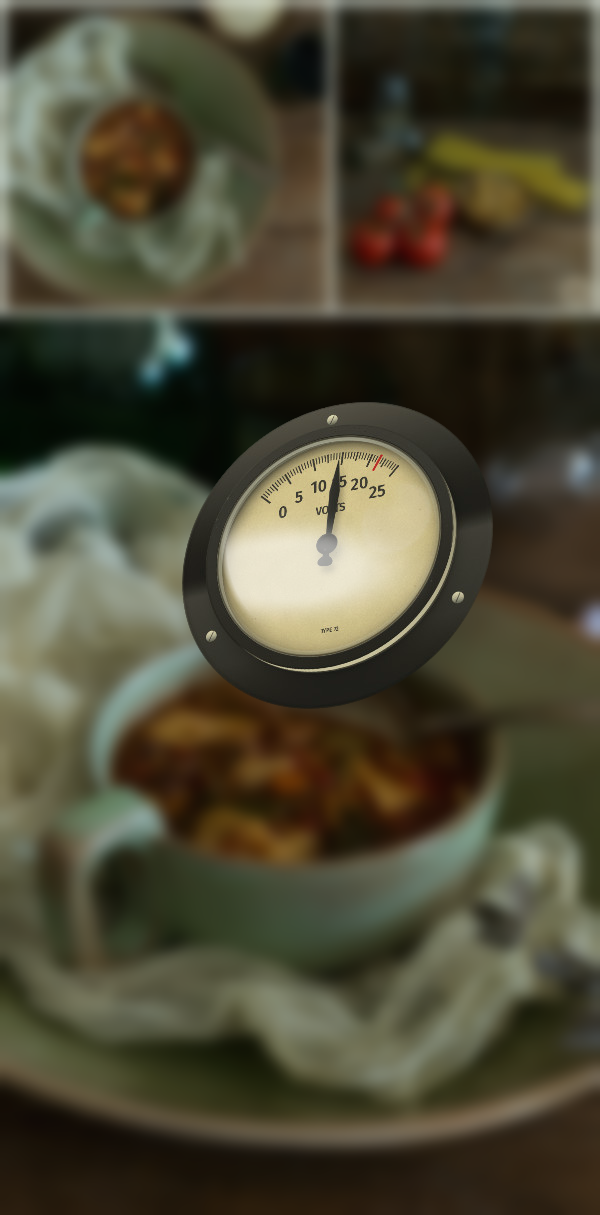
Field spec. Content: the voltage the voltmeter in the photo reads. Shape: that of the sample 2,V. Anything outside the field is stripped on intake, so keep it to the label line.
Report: 15,V
